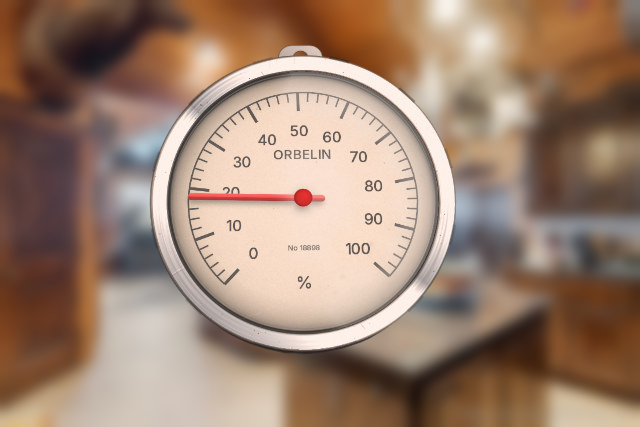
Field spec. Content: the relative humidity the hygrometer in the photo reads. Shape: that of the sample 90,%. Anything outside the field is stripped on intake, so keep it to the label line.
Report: 18,%
